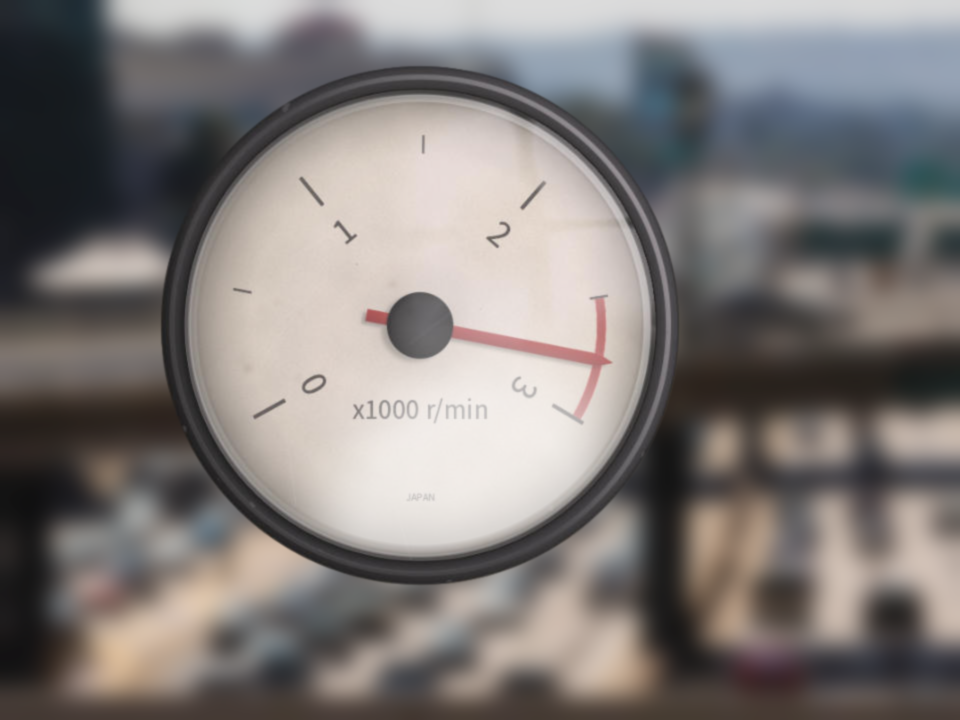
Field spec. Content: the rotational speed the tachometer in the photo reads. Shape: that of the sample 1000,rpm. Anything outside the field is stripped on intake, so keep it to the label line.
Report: 2750,rpm
